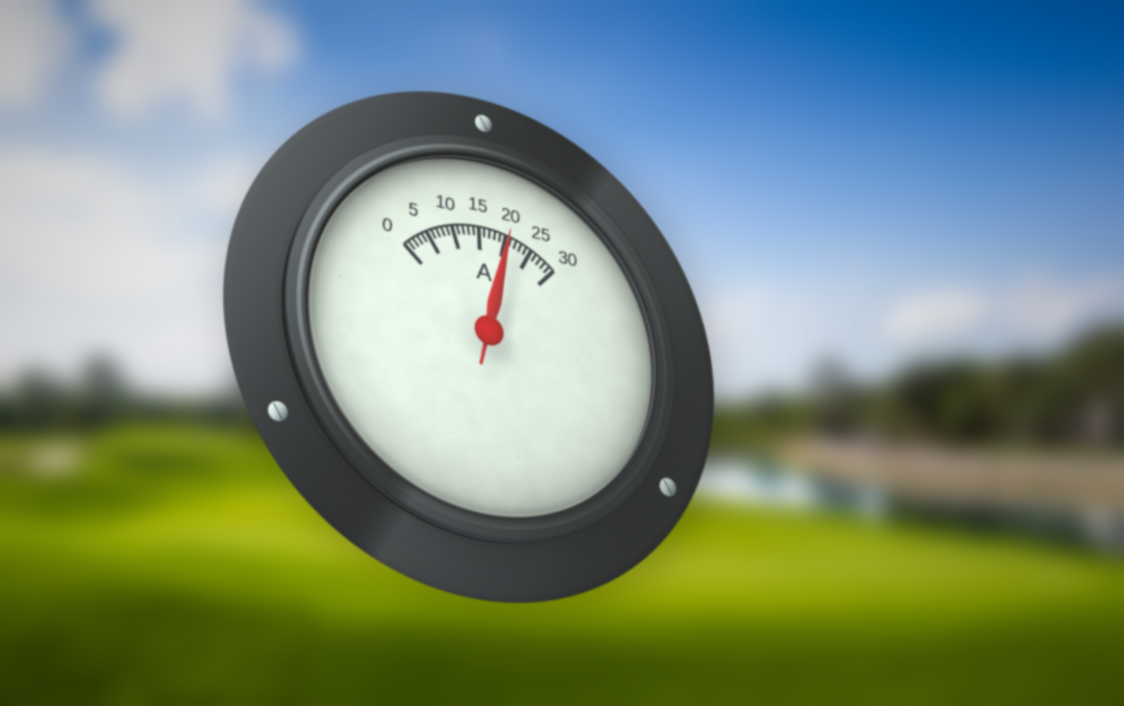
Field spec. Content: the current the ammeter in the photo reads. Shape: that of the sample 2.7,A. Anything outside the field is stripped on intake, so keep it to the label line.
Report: 20,A
